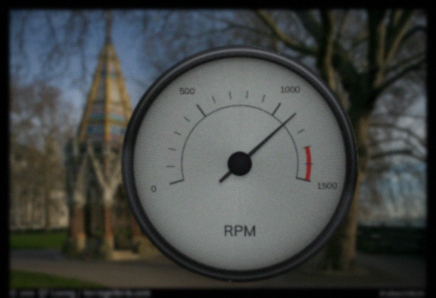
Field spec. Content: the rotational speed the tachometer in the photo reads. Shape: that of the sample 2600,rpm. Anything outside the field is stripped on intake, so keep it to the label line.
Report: 1100,rpm
